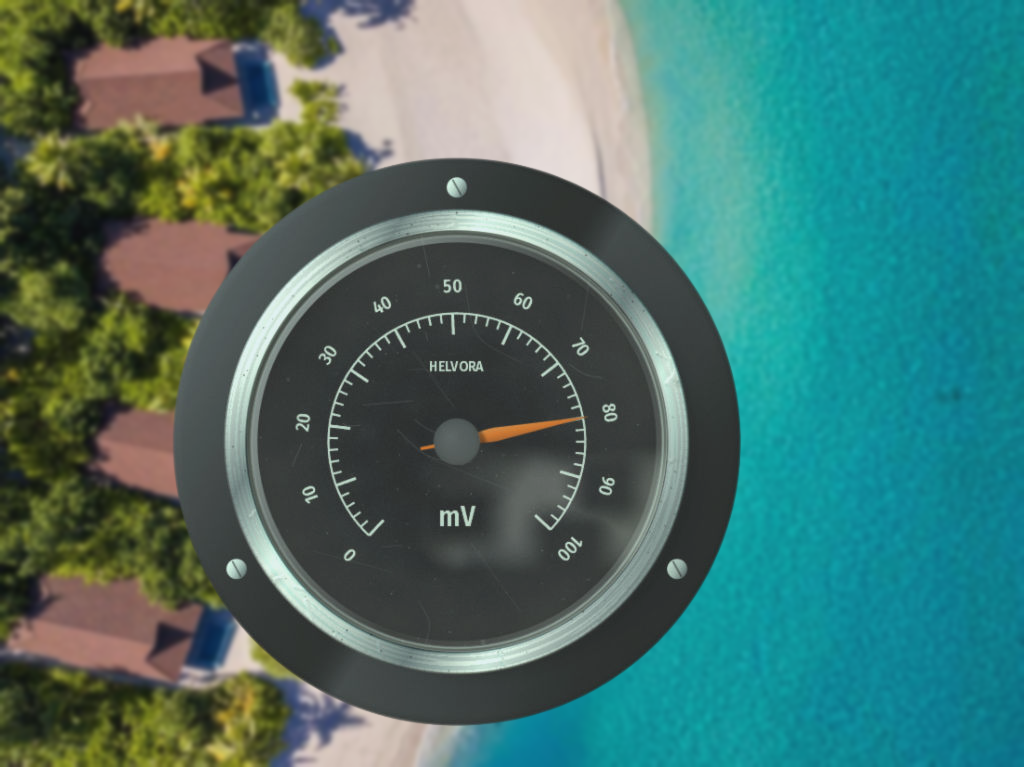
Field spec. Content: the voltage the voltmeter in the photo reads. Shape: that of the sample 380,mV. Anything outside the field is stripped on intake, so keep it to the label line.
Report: 80,mV
